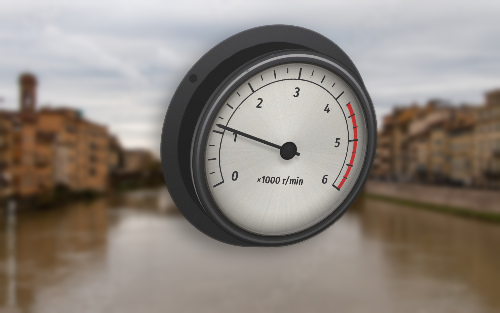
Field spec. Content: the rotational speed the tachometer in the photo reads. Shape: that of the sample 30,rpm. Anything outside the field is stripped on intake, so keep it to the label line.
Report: 1125,rpm
